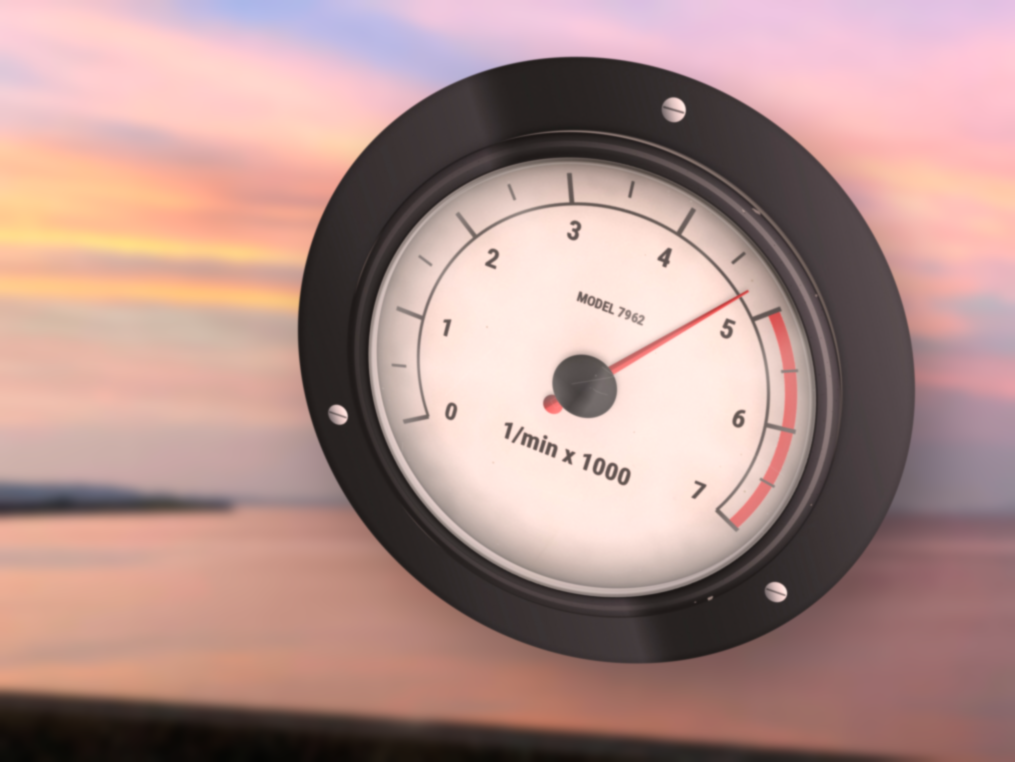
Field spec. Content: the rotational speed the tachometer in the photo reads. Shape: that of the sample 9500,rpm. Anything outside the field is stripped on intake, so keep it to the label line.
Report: 4750,rpm
